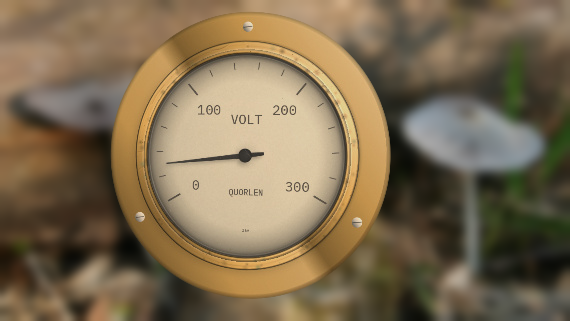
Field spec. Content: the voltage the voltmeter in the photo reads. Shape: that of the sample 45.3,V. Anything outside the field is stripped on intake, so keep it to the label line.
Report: 30,V
